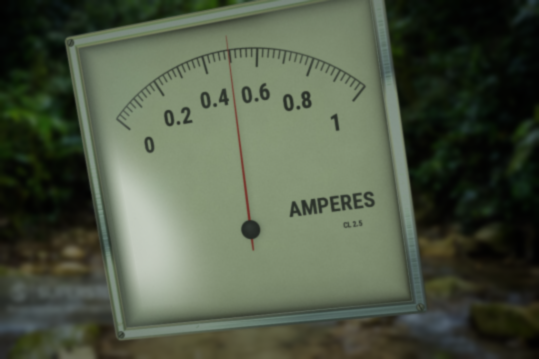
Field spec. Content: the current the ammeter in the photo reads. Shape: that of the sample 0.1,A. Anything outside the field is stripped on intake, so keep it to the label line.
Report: 0.5,A
